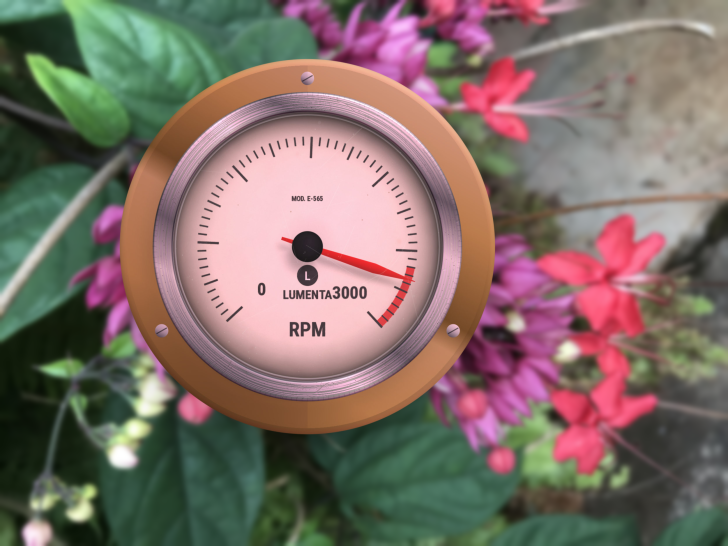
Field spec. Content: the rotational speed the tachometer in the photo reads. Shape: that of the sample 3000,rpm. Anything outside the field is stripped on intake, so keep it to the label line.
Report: 2675,rpm
